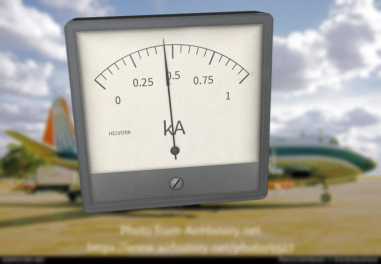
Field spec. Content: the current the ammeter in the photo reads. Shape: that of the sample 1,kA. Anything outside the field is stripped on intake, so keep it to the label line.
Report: 0.45,kA
